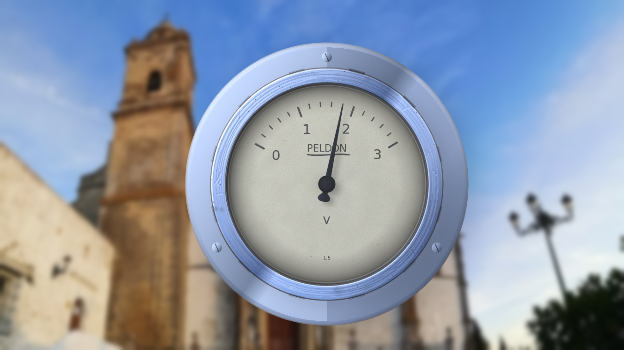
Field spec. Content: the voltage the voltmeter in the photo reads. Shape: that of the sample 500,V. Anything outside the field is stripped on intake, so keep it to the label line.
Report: 1.8,V
